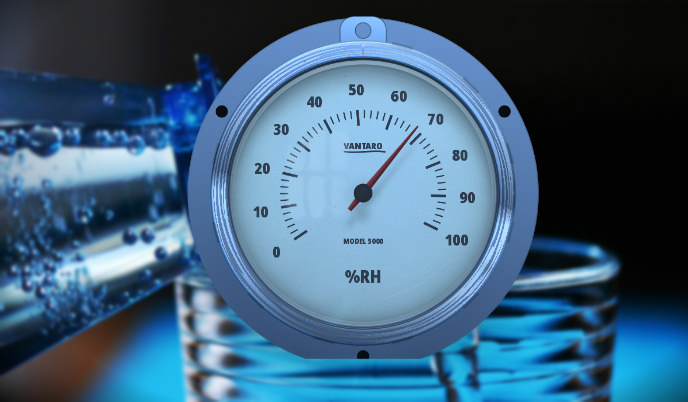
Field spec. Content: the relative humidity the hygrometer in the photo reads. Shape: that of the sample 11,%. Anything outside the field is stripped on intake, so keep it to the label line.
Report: 68,%
